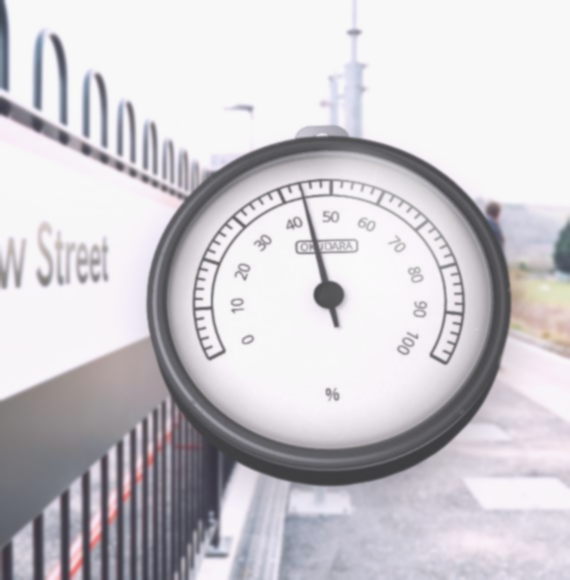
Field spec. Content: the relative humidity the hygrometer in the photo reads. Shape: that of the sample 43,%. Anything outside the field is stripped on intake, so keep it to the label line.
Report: 44,%
